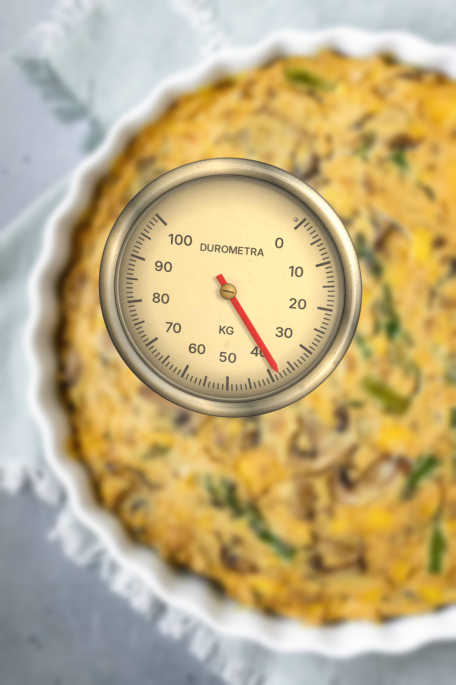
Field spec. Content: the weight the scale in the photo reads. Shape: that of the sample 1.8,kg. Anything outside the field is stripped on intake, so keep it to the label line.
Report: 38,kg
